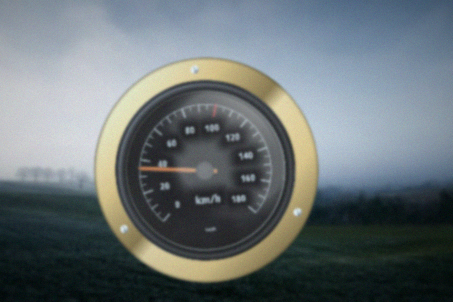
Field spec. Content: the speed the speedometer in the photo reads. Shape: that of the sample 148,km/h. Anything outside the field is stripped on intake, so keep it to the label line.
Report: 35,km/h
